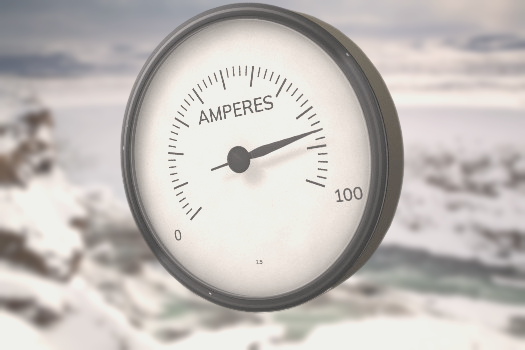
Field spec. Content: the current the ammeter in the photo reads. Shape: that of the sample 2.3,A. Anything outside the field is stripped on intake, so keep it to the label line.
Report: 86,A
